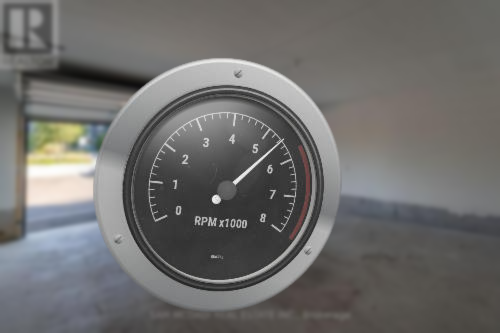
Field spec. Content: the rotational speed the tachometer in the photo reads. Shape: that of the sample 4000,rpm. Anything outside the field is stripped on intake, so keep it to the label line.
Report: 5400,rpm
